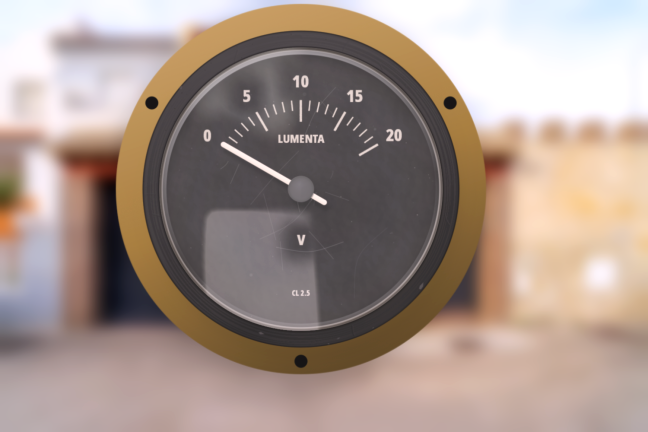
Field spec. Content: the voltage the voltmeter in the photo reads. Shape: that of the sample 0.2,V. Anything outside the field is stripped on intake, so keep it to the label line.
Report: 0,V
